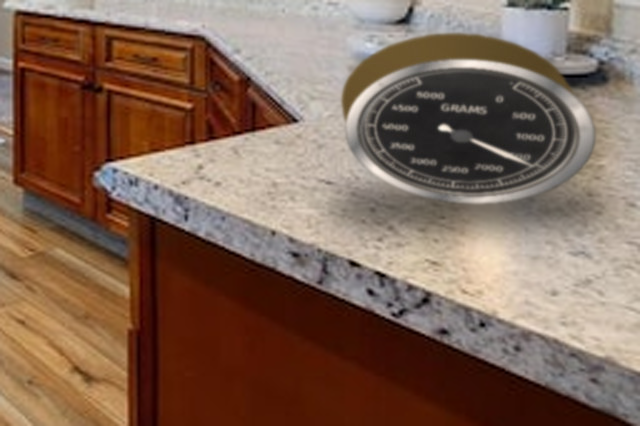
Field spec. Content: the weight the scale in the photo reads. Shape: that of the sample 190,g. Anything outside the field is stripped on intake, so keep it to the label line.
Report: 1500,g
